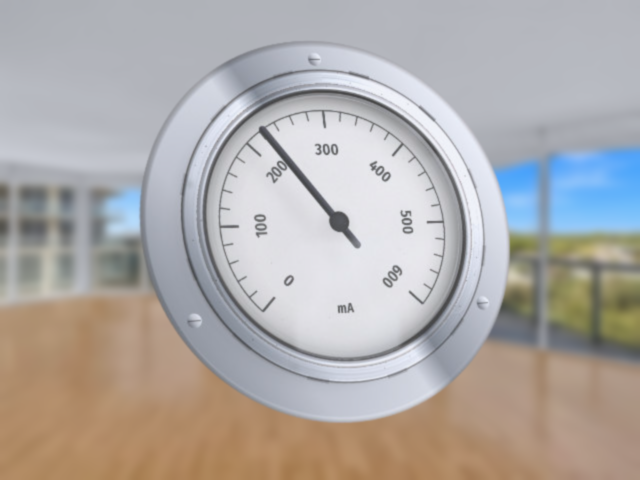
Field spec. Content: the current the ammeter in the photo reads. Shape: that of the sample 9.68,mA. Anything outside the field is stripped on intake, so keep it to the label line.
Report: 220,mA
